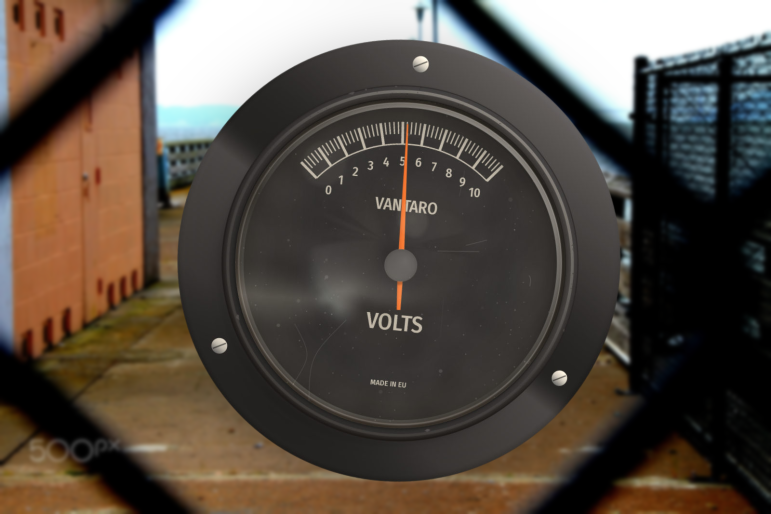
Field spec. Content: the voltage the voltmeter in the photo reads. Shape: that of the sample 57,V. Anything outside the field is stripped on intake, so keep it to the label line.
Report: 5.2,V
